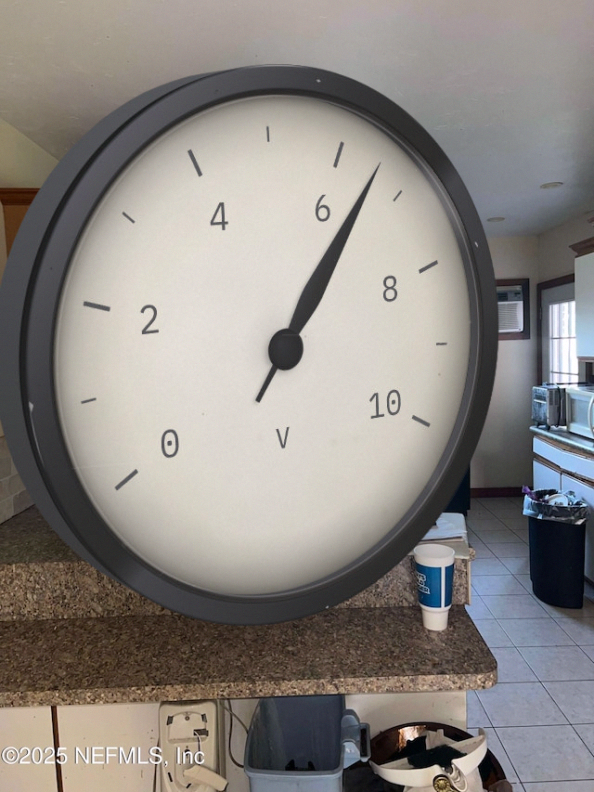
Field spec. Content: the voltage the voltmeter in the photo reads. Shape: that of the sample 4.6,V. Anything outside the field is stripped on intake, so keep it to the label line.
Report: 6.5,V
